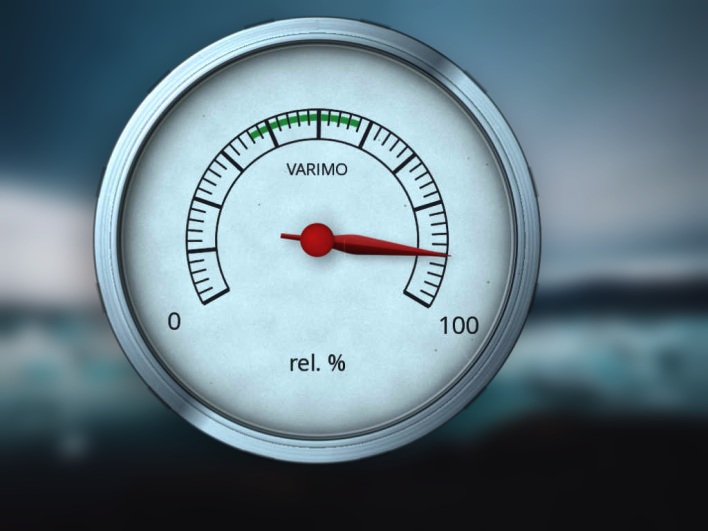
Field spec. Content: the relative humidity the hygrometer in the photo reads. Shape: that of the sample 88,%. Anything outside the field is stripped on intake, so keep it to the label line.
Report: 90,%
